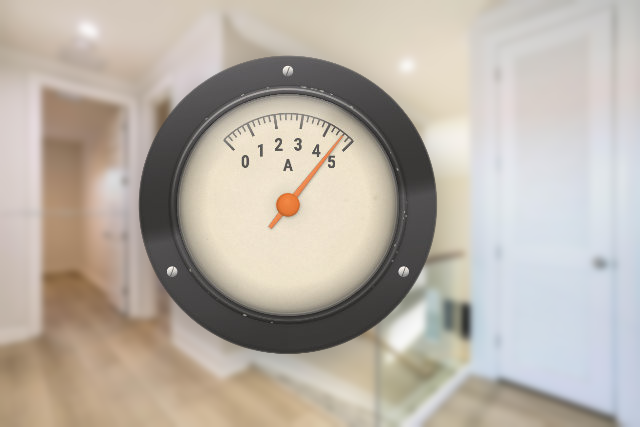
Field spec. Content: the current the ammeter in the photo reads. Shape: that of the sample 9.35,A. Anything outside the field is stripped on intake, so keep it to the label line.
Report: 4.6,A
